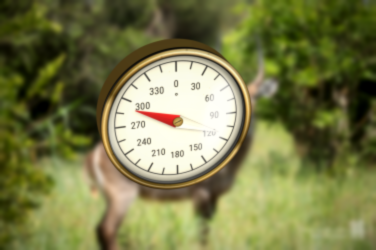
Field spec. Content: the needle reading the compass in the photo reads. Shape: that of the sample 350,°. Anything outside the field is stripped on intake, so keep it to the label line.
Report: 292.5,°
